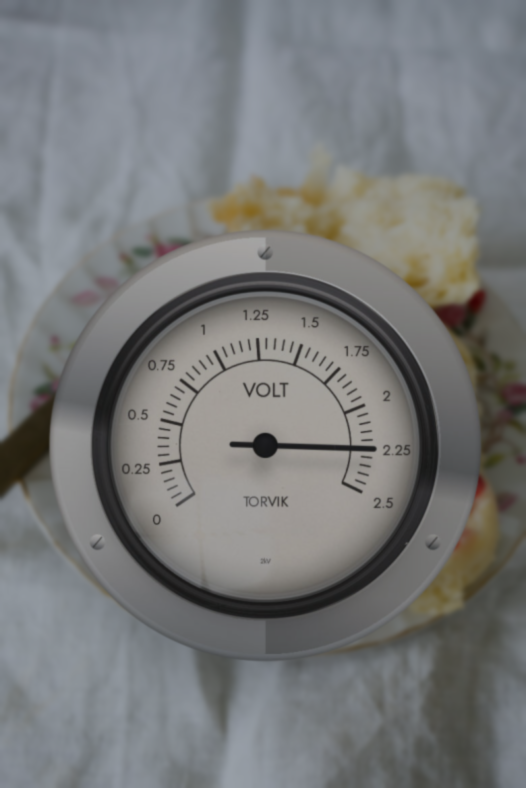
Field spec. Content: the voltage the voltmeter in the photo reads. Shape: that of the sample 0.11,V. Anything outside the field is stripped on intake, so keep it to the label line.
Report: 2.25,V
